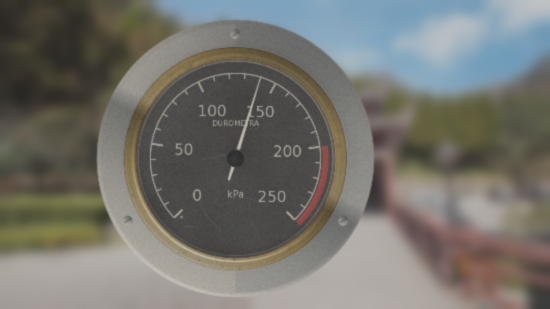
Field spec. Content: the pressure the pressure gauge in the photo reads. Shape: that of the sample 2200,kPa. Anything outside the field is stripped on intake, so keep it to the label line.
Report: 140,kPa
